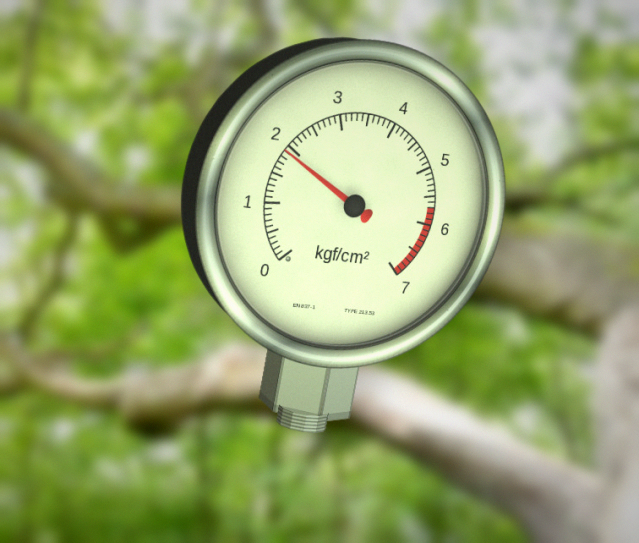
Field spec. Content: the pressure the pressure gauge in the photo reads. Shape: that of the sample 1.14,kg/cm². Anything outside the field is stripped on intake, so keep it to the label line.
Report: 1.9,kg/cm²
